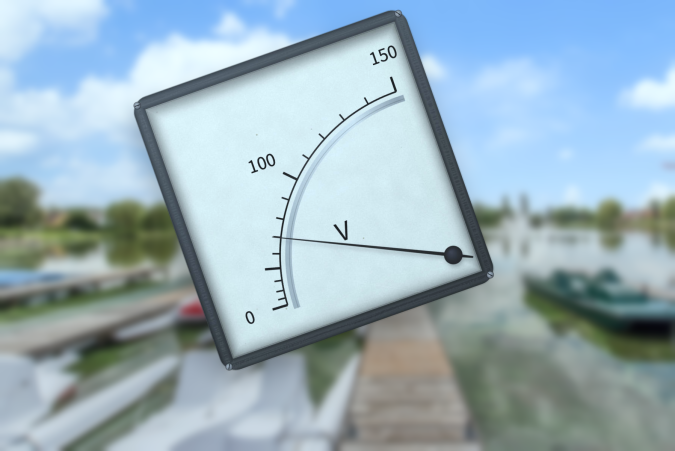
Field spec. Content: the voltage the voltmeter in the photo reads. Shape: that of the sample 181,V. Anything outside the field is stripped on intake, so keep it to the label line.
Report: 70,V
